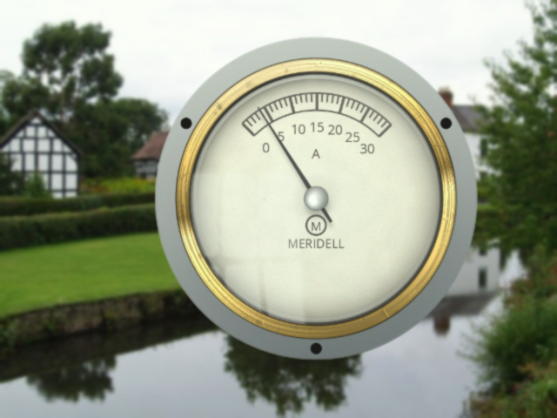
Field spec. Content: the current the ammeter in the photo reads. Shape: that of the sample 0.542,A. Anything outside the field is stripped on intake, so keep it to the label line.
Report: 4,A
